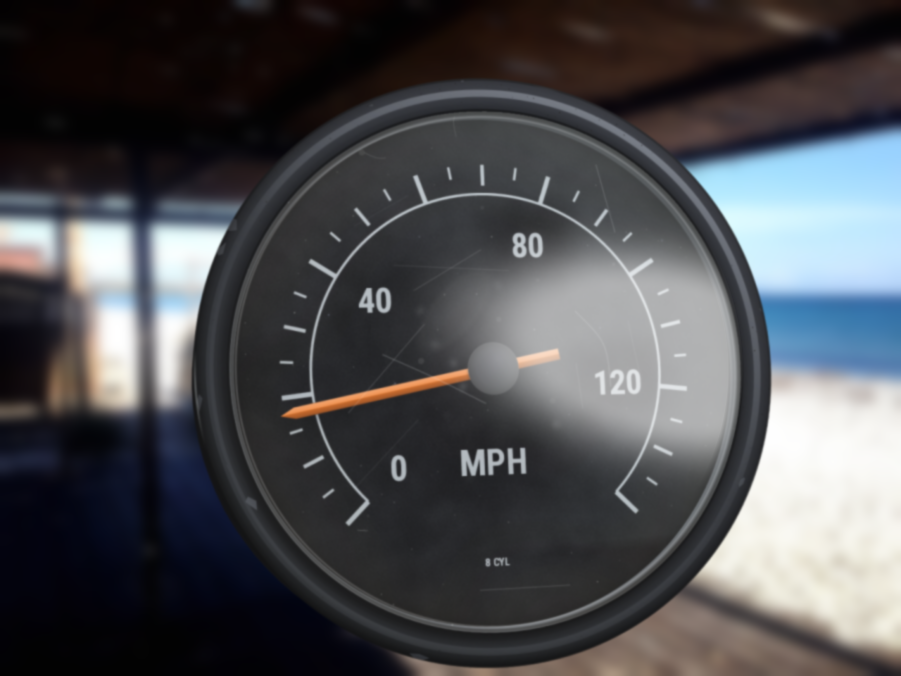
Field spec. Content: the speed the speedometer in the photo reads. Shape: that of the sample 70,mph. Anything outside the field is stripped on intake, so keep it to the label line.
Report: 17.5,mph
